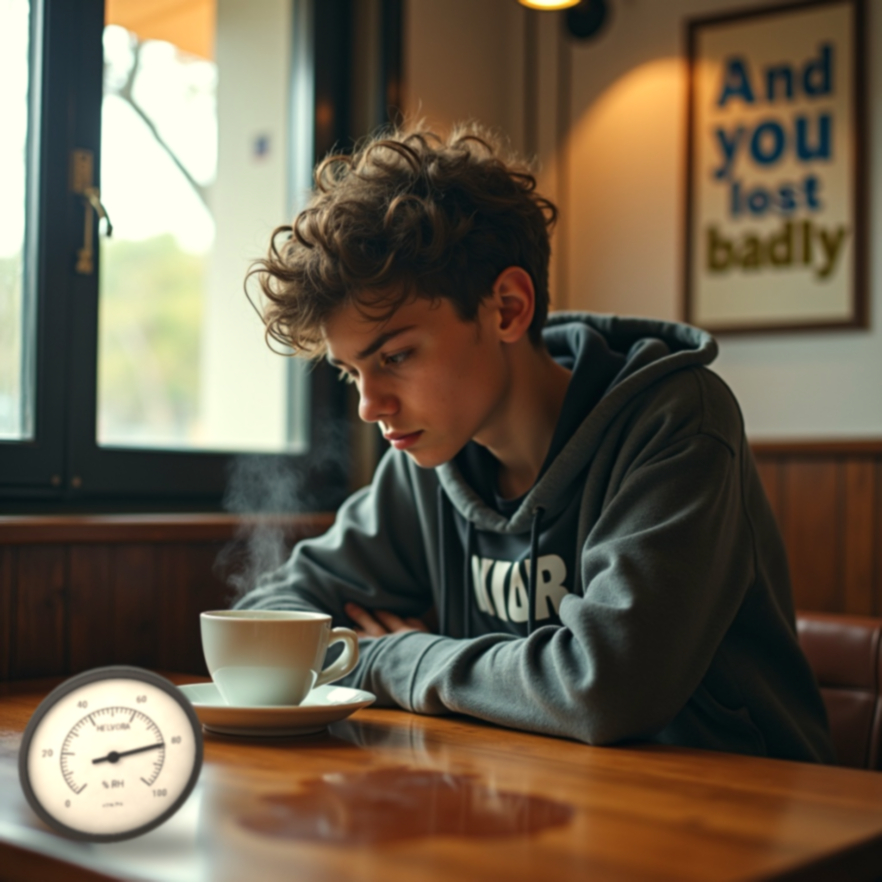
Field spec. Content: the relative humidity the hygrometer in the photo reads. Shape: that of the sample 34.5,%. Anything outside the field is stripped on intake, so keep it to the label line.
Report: 80,%
